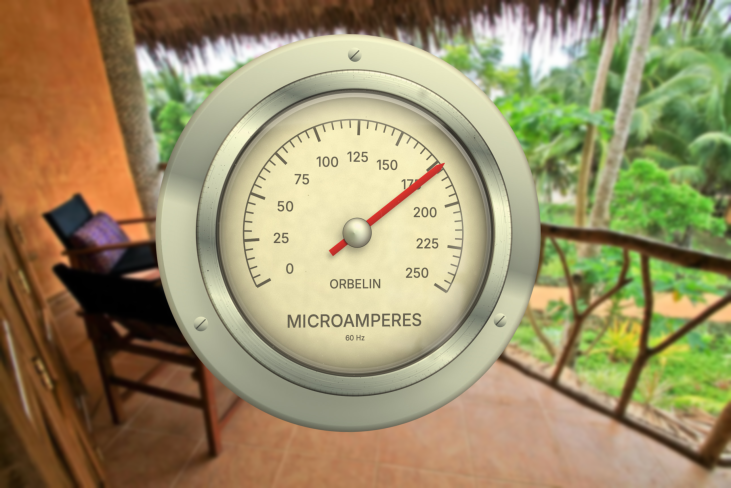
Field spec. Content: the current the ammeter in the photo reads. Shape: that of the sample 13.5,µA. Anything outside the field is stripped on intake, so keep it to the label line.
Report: 177.5,µA
